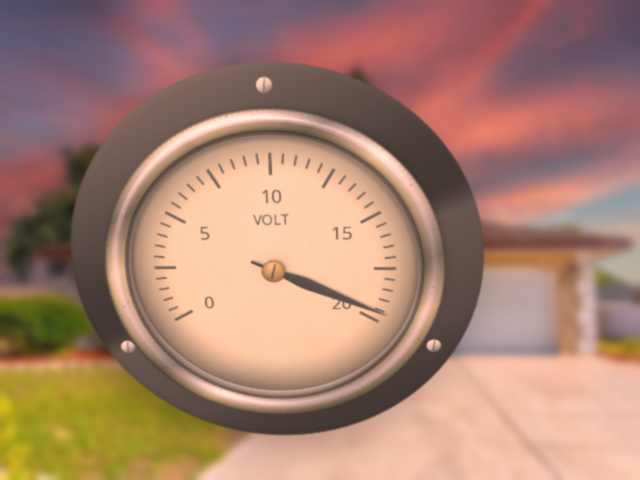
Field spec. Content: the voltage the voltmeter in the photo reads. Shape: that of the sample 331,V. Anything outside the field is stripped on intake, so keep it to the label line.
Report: 19.5,V
